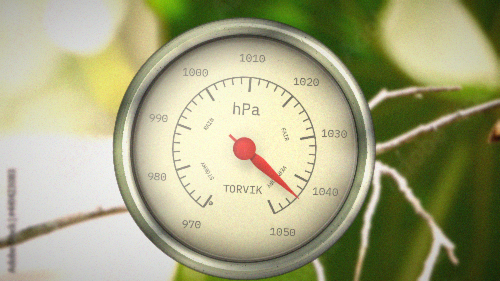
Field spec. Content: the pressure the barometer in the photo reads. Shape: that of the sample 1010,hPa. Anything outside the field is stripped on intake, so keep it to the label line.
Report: 1044,hPa
